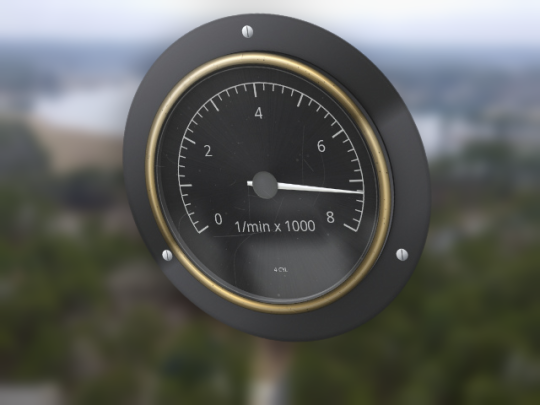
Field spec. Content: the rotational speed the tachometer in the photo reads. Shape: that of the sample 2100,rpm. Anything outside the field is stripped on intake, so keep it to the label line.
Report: 7200,rpm
